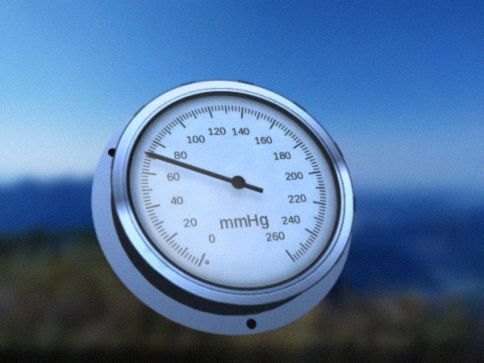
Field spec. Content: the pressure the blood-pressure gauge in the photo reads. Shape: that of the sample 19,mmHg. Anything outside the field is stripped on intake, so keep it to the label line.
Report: 70,mmHg
